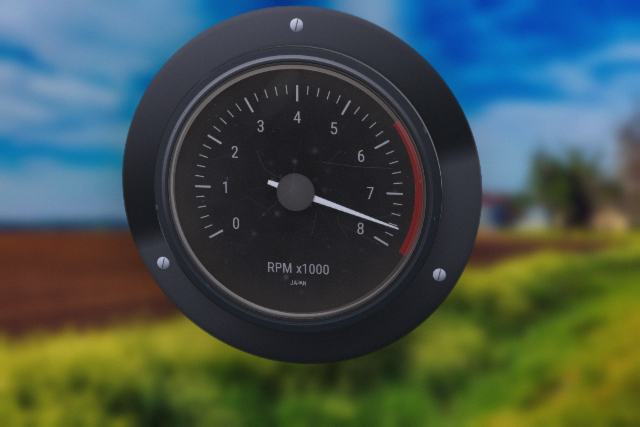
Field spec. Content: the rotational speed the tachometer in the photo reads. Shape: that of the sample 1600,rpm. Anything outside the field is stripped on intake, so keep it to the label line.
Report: 7600,rpm
